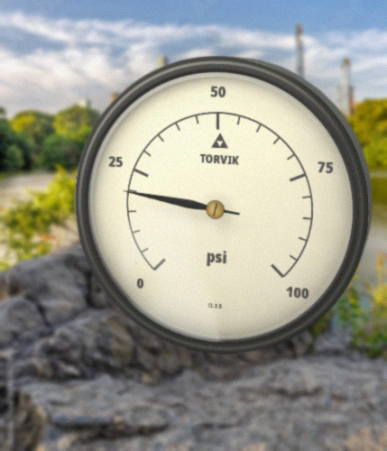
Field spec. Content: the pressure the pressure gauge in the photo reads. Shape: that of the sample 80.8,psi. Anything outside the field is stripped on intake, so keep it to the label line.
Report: 20,psi
